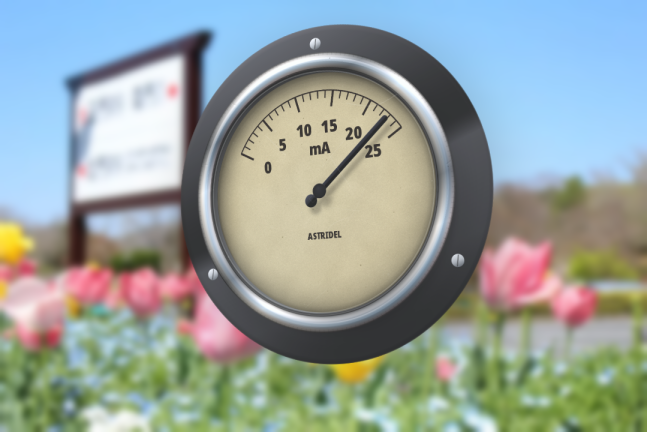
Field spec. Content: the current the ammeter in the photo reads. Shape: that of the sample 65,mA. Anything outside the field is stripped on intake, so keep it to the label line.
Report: 23,mA
